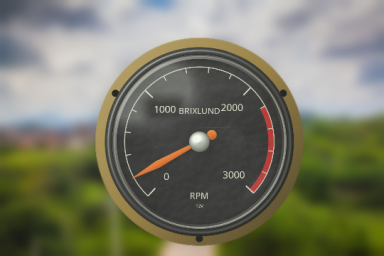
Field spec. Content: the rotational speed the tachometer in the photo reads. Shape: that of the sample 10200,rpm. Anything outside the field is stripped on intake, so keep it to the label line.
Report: 200,rpm
